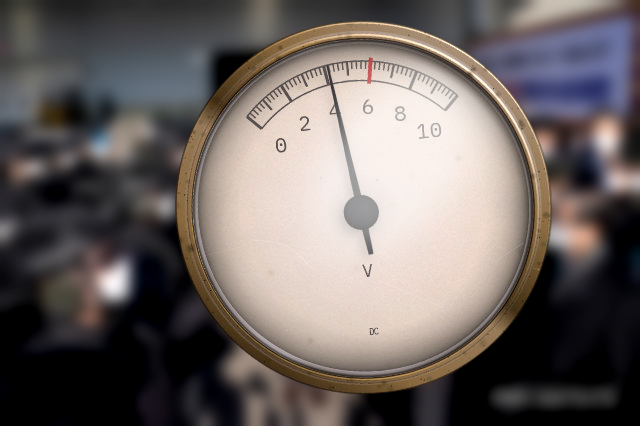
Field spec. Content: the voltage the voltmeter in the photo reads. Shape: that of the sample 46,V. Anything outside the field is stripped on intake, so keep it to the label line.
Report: 4.2,V
